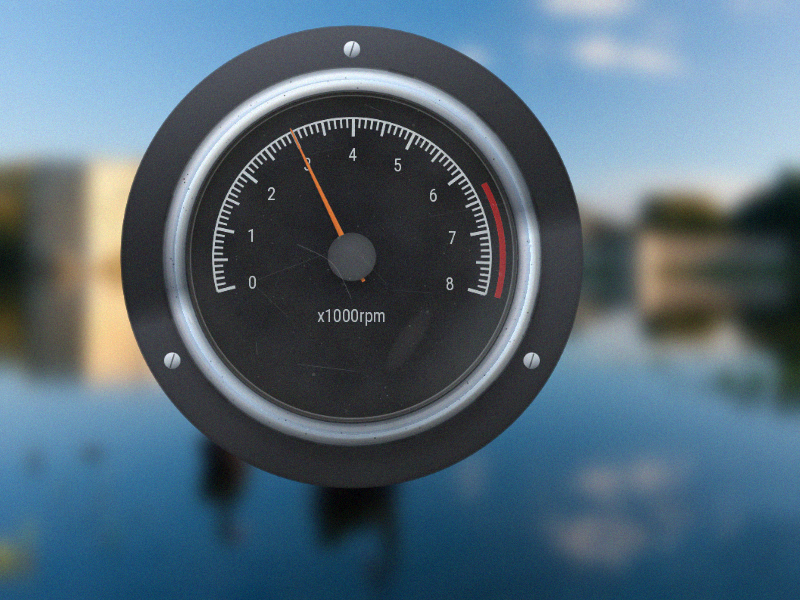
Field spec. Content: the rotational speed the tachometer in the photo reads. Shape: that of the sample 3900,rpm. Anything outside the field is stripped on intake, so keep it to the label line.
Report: 3000,rpm
